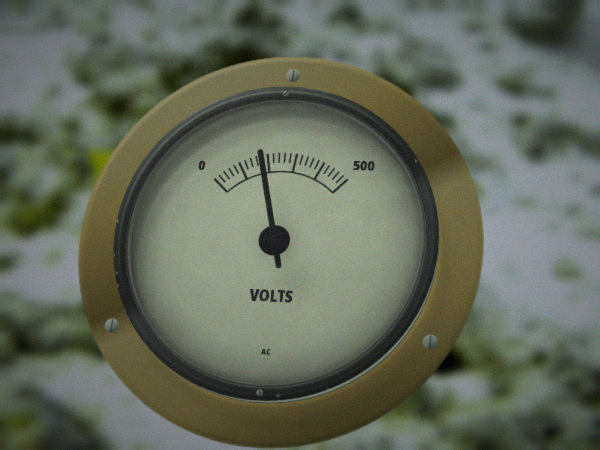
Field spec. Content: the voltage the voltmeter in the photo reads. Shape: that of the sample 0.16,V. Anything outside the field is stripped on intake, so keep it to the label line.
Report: 180,V
